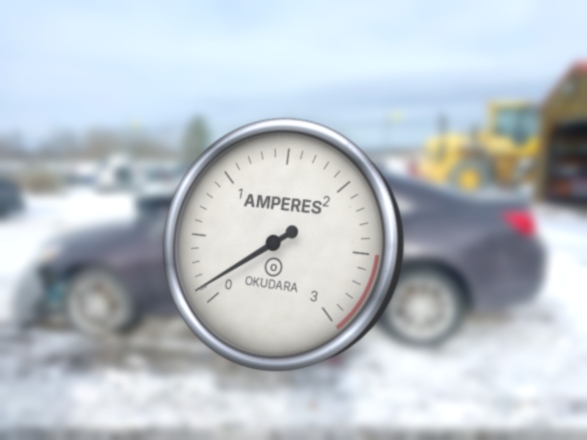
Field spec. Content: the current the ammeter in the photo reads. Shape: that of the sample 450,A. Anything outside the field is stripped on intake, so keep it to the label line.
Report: 0.1,A
